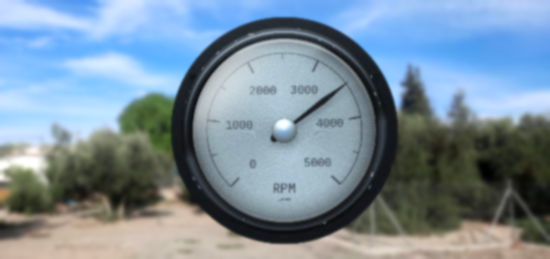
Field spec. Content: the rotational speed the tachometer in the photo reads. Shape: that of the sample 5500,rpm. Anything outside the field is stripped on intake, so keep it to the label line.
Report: 3500,rpm
